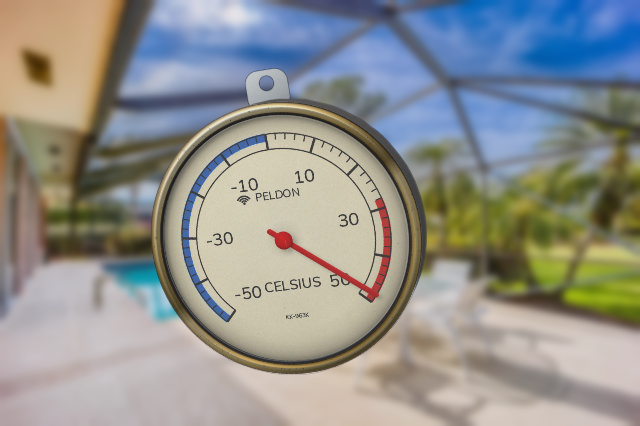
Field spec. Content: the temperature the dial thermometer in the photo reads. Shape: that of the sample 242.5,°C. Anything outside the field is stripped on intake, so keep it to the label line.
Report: 48,°C
